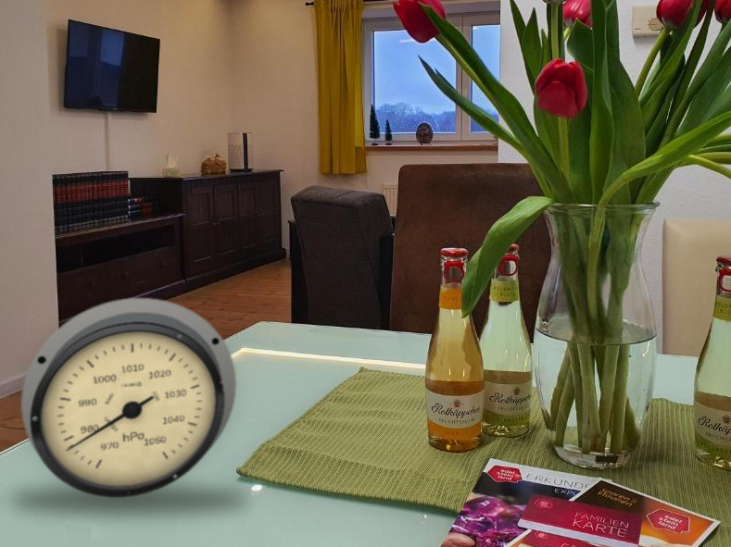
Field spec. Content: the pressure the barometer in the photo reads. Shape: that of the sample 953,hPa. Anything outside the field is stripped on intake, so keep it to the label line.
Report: 978,hPa
